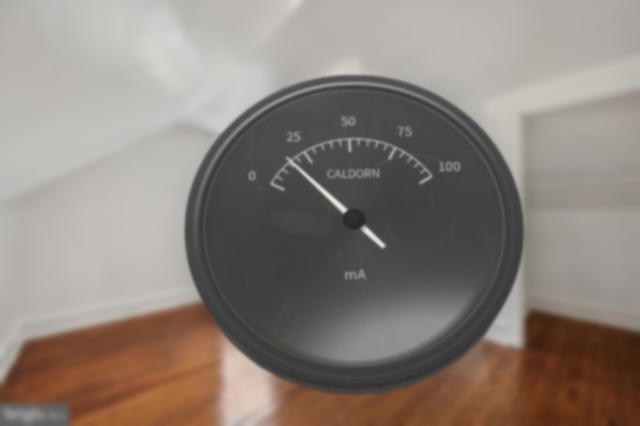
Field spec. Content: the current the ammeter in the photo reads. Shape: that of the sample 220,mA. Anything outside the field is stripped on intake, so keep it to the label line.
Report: 15,mA
